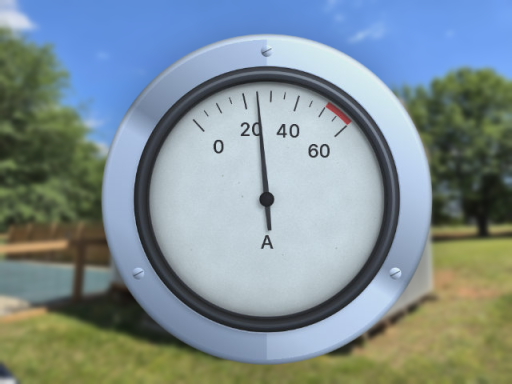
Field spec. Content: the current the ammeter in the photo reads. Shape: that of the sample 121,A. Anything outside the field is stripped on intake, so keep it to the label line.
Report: 25,A
